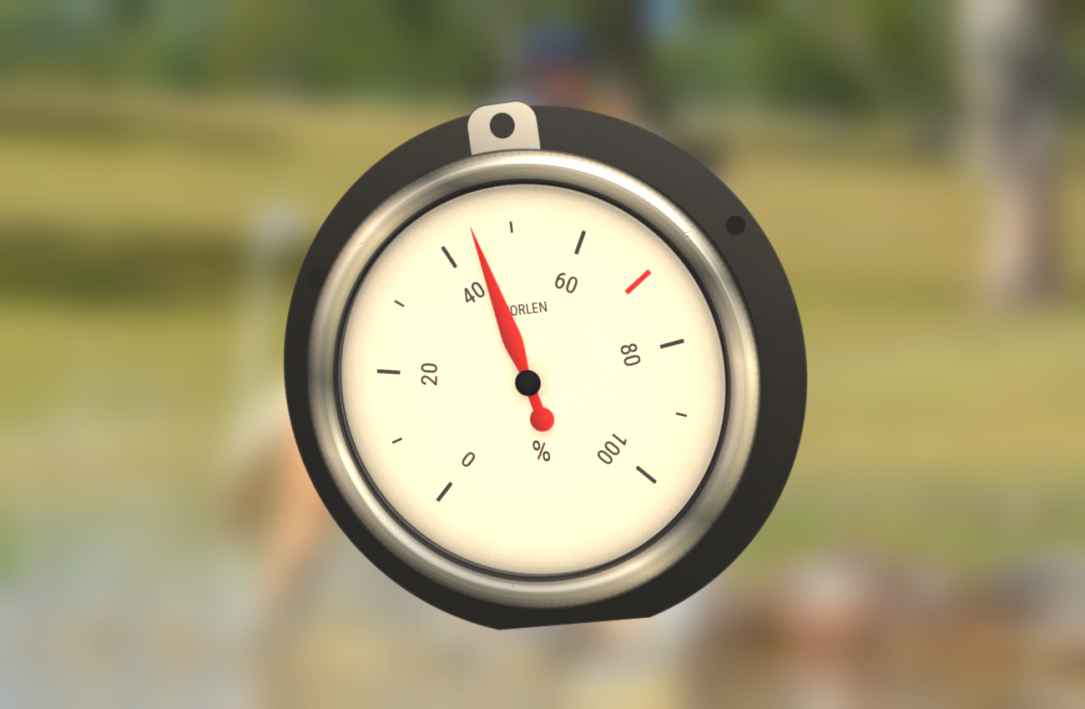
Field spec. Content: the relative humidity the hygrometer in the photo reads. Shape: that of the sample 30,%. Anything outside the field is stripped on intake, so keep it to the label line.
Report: 45,%
